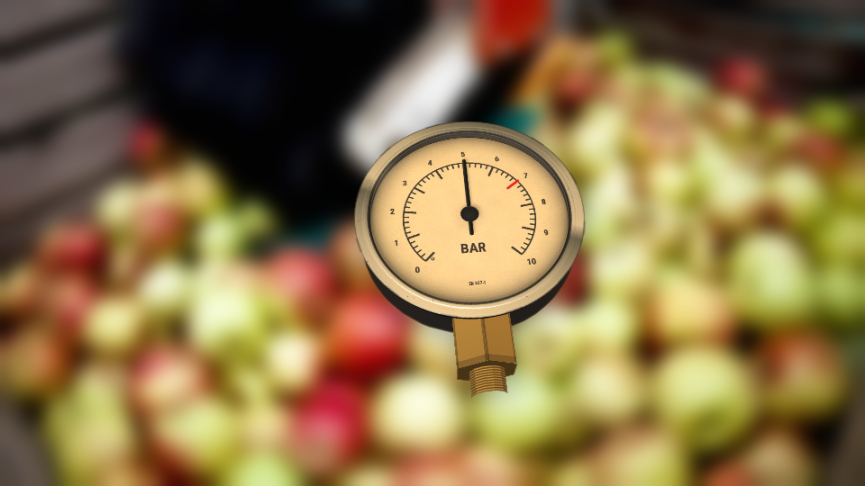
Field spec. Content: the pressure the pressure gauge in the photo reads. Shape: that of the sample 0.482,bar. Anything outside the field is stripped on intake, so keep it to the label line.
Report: 5,bar
